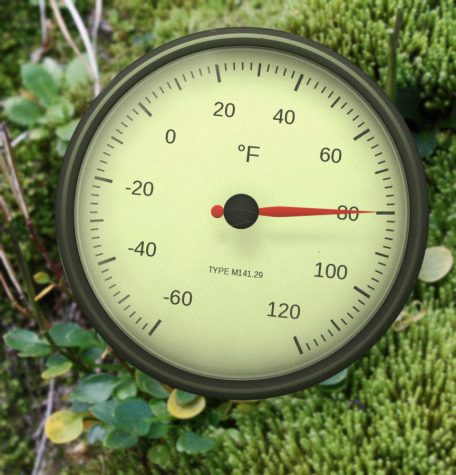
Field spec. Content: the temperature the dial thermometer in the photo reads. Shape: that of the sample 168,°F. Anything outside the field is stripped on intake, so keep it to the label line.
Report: 80,°F
